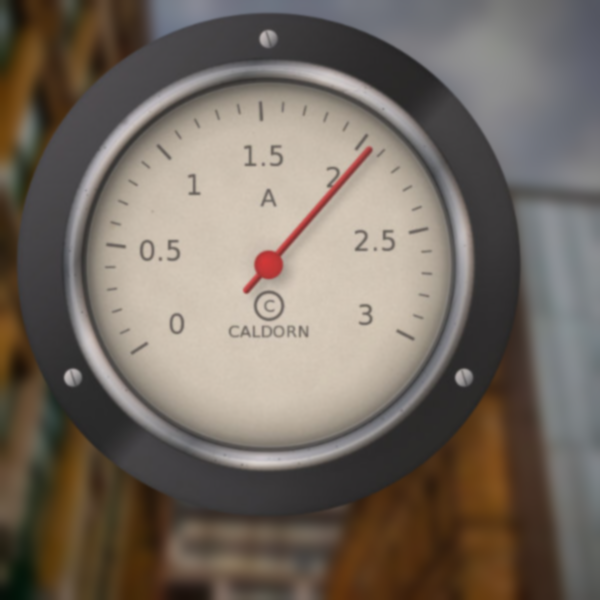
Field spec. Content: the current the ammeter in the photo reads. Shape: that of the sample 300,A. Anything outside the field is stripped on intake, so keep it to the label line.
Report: 2.05,A
